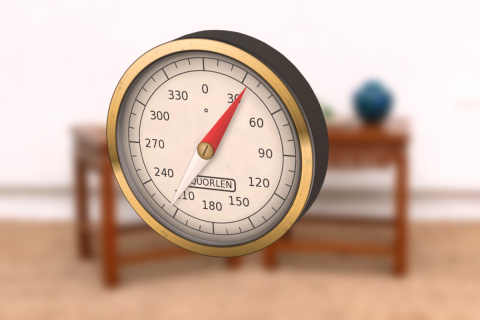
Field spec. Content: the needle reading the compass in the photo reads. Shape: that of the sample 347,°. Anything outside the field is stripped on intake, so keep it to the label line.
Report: 35,°
